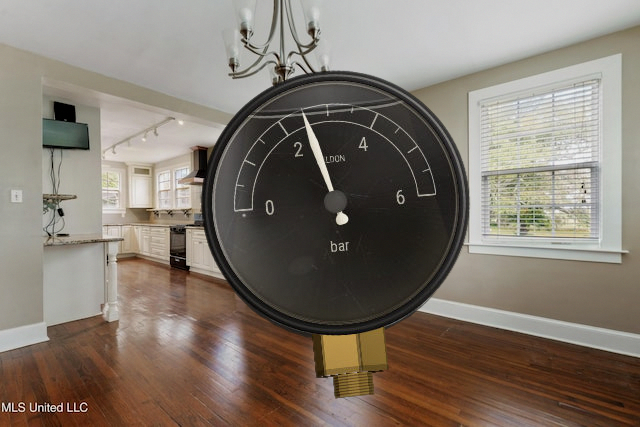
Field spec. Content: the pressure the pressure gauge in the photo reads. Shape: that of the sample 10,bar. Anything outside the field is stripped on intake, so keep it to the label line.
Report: 2.5,bar
